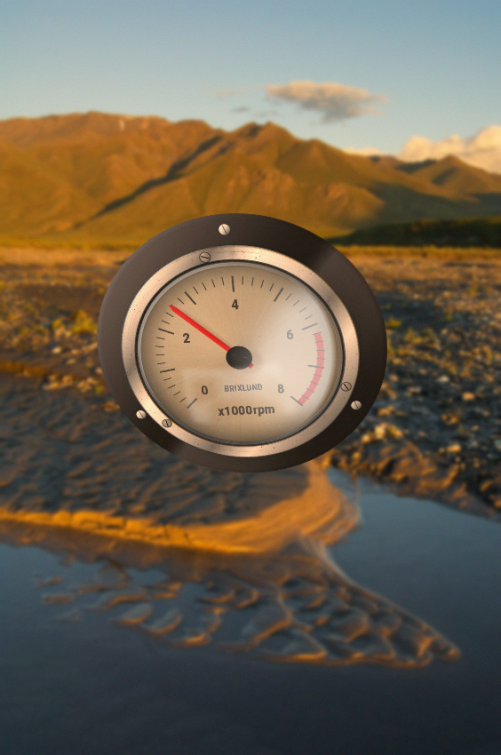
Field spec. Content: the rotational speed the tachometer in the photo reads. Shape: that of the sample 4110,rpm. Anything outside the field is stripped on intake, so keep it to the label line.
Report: 2600,rpm
